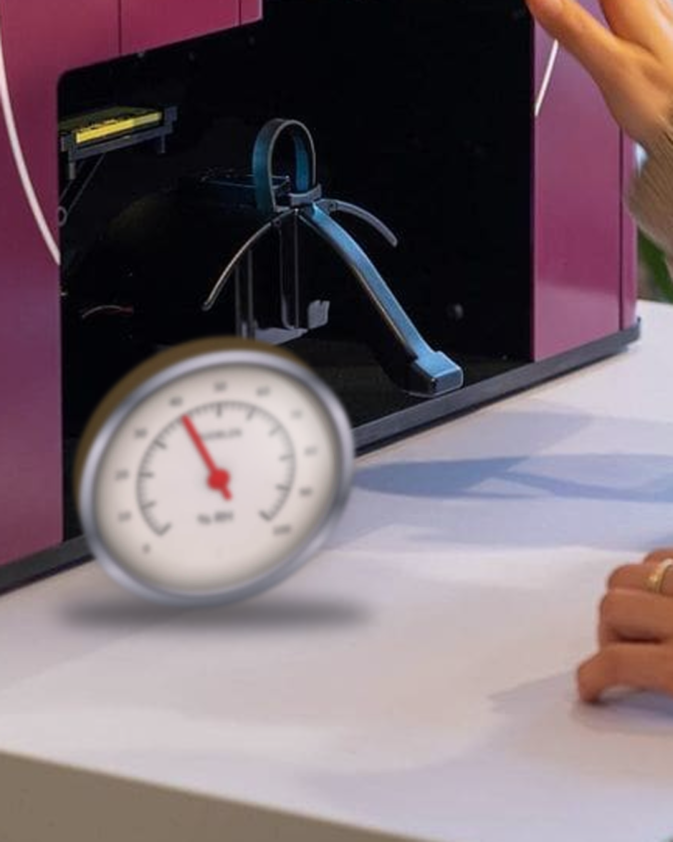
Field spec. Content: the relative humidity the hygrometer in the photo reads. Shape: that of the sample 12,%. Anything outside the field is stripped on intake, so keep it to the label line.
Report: 40,%
